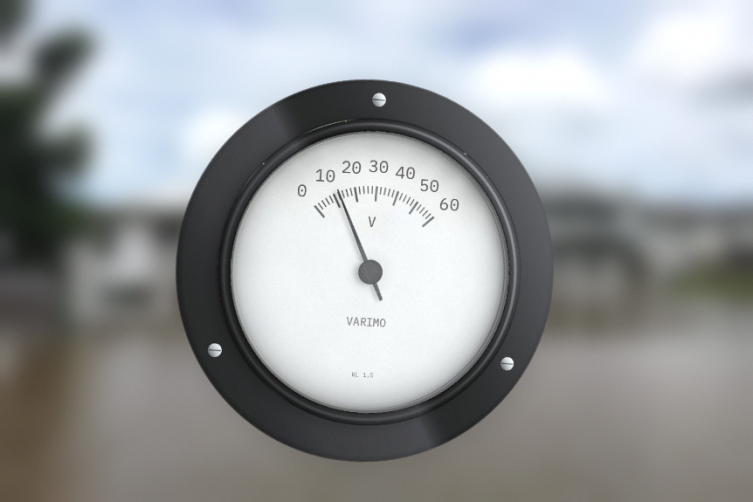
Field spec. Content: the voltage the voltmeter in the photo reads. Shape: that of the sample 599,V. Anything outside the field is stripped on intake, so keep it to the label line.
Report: 12,V
